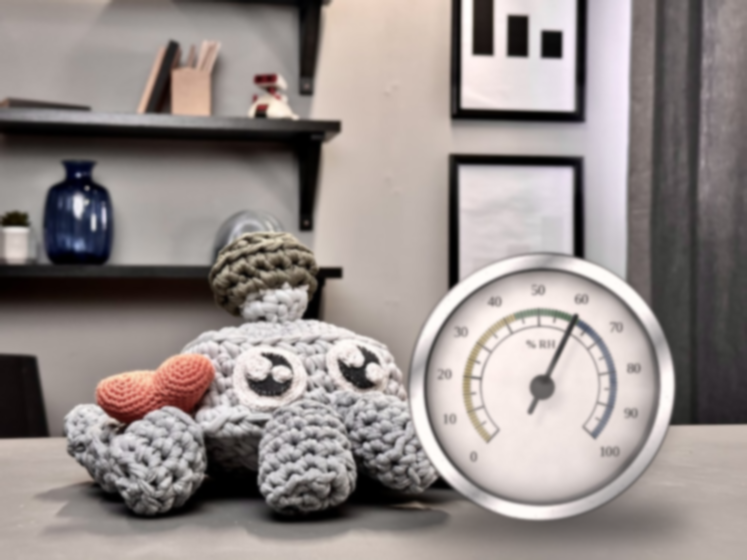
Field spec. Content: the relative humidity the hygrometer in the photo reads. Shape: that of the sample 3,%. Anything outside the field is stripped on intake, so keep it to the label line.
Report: 60,%
